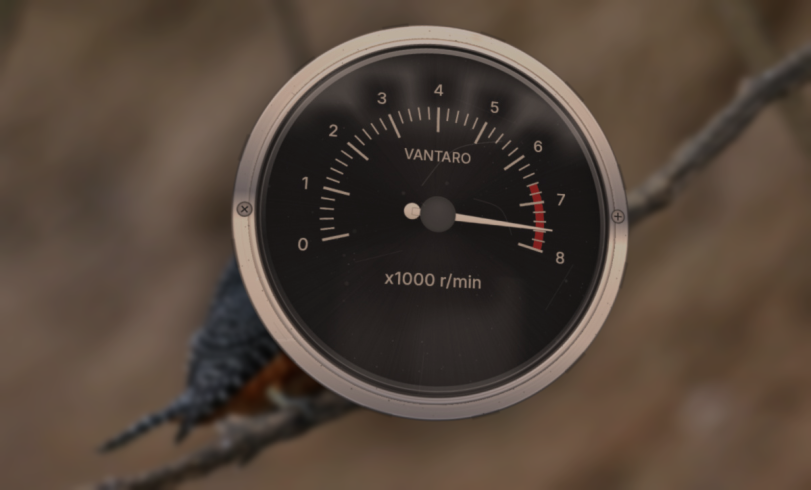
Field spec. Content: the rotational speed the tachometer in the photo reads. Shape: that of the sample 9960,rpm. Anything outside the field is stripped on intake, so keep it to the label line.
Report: 7600,rpm
